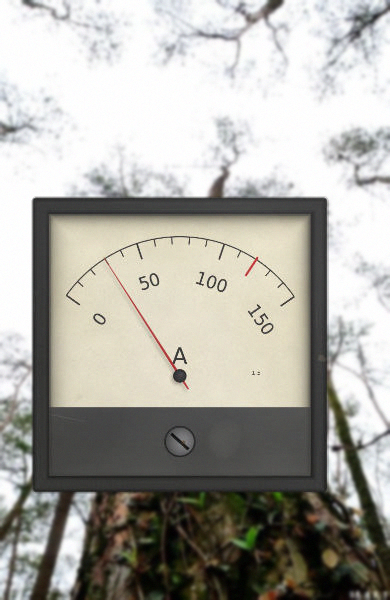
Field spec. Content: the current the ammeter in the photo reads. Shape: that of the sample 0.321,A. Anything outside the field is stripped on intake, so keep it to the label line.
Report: 30,A
